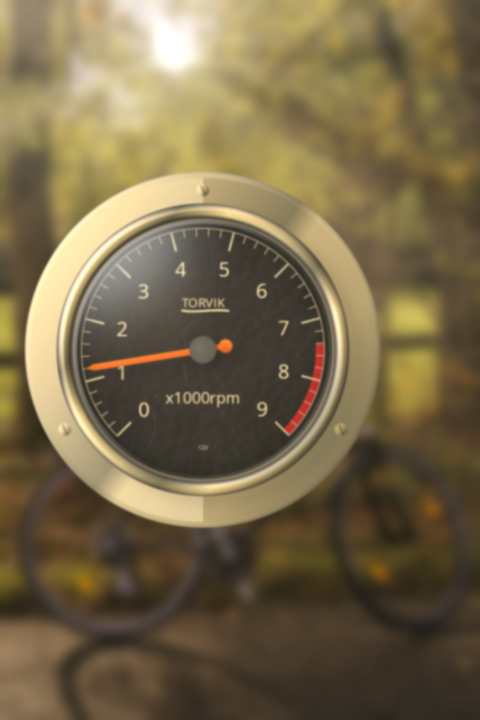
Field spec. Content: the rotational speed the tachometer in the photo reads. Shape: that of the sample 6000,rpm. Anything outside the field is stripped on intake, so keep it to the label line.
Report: 1200,rpm
